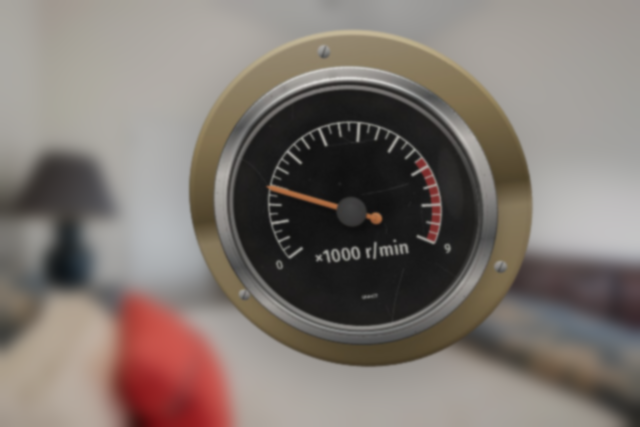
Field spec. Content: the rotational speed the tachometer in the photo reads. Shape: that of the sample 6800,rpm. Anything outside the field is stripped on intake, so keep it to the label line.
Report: 2000,rpm
